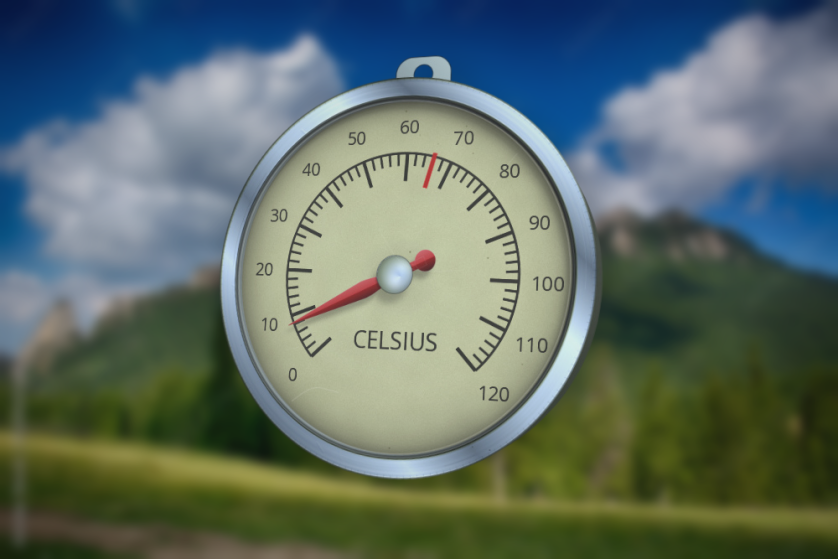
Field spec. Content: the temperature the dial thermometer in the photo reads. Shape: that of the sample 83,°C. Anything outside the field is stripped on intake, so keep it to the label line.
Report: 8,°C
